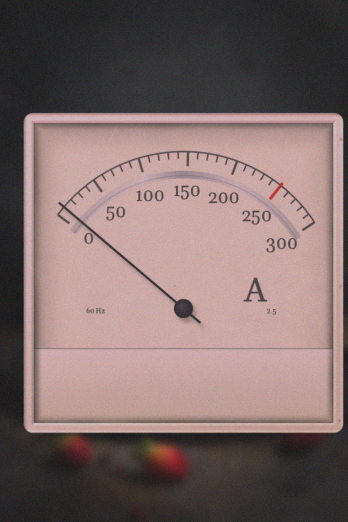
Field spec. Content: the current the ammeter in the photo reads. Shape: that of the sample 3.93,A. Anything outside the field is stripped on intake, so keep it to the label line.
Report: 10,A
